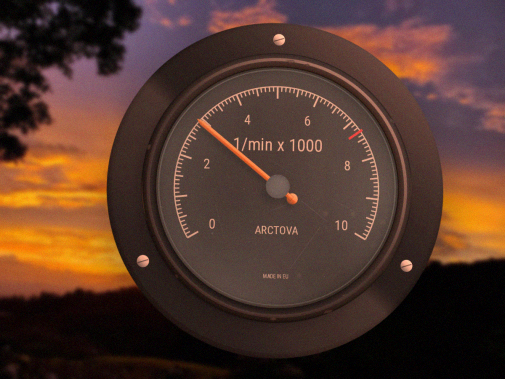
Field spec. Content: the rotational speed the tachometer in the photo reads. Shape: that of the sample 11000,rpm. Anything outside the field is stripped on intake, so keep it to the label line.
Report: 2900,rpm
